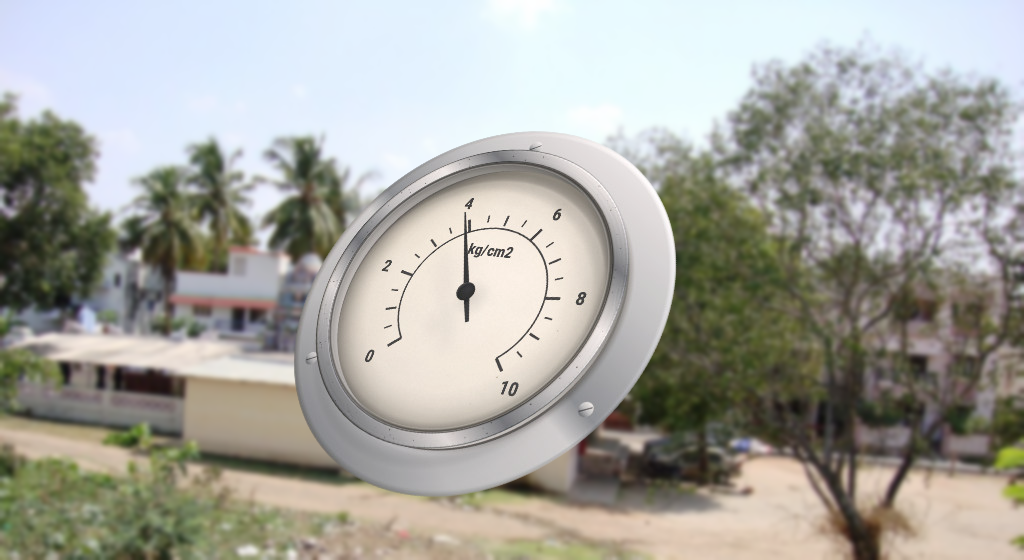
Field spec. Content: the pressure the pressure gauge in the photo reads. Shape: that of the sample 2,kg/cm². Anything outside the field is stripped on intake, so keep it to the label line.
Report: 4,kg/cm²
